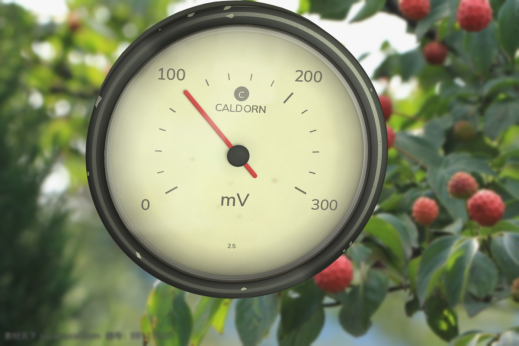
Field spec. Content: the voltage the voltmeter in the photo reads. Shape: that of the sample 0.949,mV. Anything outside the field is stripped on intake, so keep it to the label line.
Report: 100,mV
